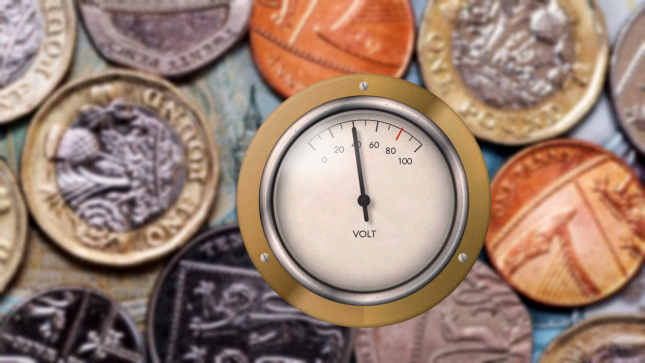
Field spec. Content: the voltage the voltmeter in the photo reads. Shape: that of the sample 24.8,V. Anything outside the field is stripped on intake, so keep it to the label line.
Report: 40,V
